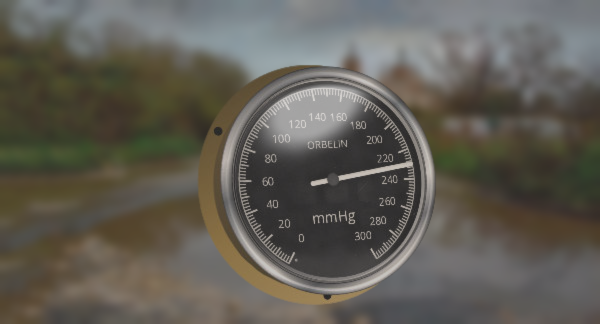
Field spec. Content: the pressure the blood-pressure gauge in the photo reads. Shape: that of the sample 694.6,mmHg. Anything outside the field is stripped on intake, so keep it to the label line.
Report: 230,mmHg
